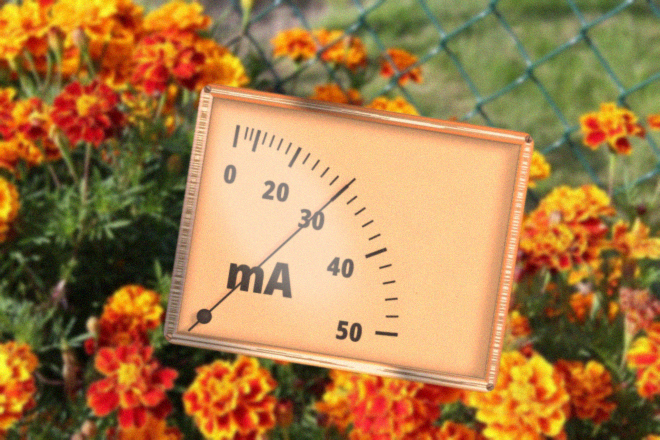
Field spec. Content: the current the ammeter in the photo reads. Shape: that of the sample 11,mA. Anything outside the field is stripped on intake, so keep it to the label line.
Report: 30,mA
